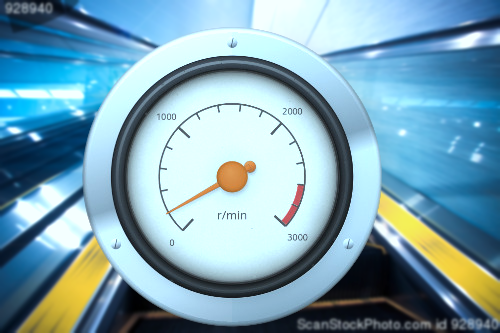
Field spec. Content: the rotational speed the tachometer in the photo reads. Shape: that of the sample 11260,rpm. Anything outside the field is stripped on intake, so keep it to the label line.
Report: 200,rpm
